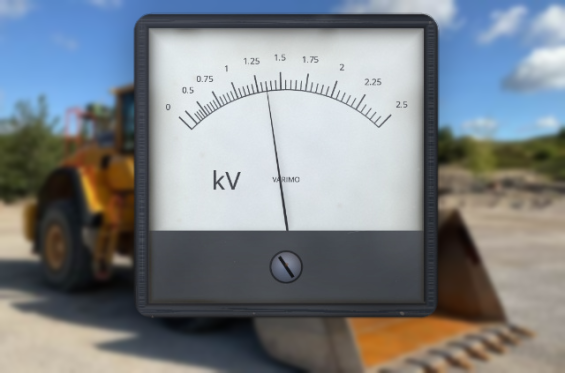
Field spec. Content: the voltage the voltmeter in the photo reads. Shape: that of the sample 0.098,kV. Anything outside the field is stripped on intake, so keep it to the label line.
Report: 1.35,kV
